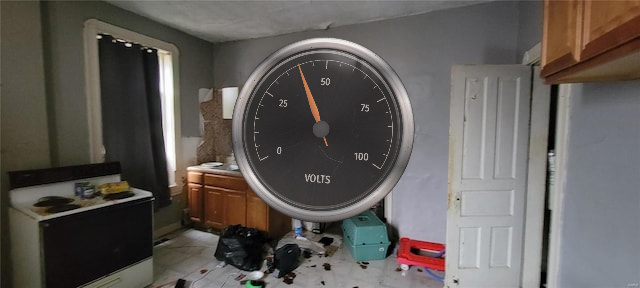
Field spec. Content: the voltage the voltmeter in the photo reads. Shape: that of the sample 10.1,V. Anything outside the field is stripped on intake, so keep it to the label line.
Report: 40,V
